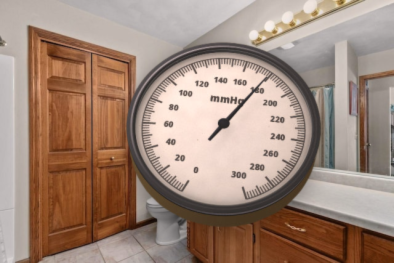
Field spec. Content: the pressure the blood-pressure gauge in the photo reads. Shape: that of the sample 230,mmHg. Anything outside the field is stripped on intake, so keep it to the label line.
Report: 180,mmHg
